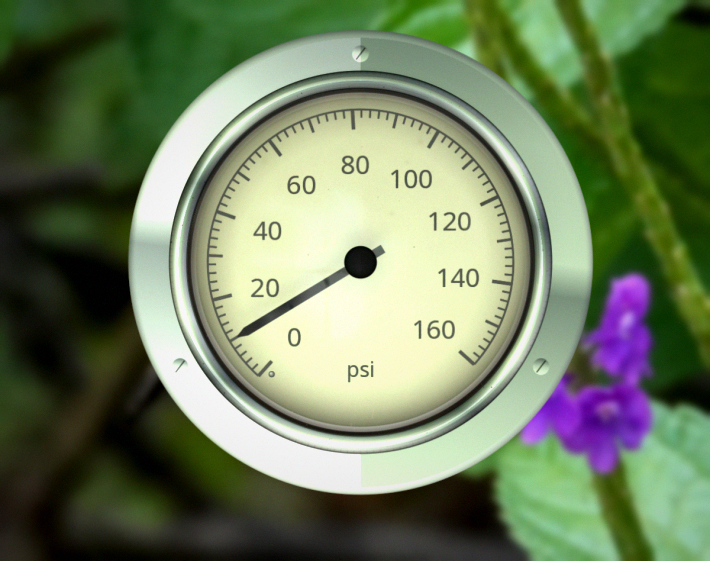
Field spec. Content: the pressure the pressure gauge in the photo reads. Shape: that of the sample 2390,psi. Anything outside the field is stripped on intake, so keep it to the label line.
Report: 10,psi
